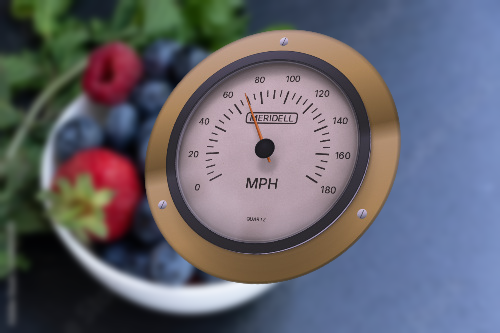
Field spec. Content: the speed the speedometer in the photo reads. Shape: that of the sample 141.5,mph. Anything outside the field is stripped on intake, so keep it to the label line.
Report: 70,mph
